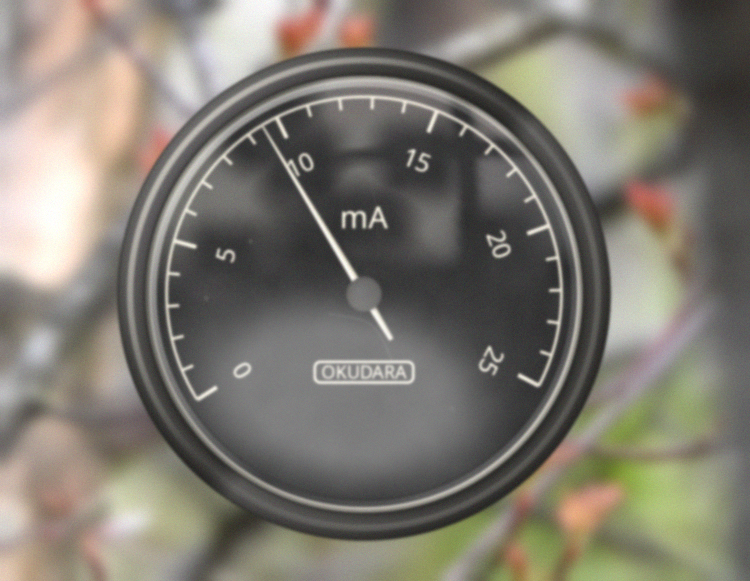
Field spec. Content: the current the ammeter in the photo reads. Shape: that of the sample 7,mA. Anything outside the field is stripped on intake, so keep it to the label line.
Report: 9.5,mA
